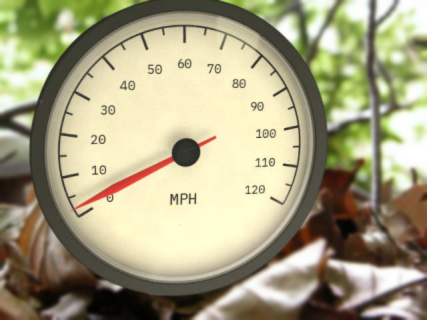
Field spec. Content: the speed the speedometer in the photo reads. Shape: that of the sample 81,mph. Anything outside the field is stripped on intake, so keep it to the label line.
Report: 2.5,mph
